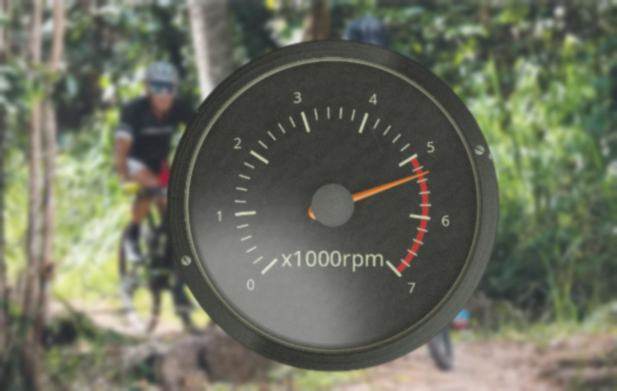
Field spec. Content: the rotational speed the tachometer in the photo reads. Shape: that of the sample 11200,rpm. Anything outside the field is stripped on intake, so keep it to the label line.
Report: 5300,rpm
